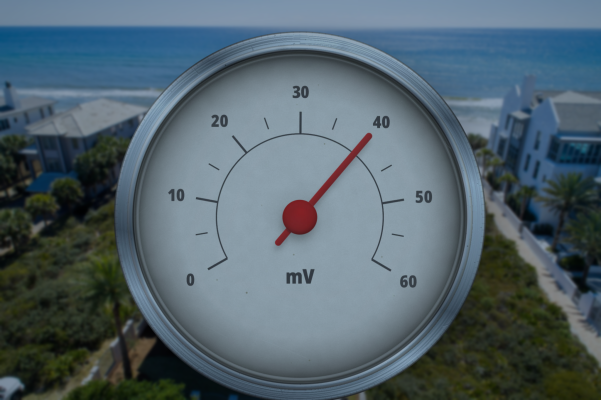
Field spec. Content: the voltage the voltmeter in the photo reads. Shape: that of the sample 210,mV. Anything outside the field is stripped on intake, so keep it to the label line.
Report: 40,mV
